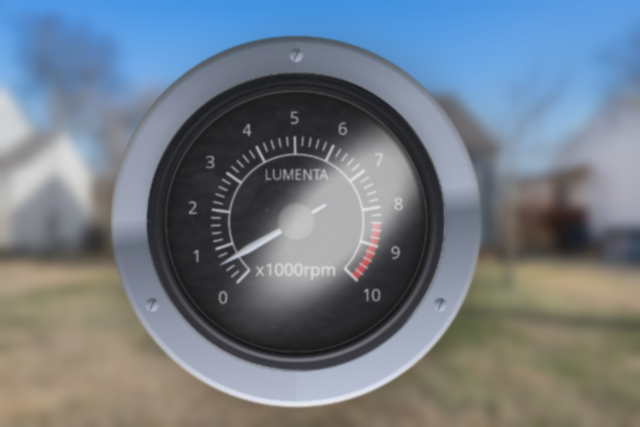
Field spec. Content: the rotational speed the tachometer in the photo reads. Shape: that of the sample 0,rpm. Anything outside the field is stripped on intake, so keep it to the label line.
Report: 600,rpm
